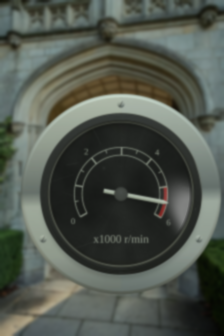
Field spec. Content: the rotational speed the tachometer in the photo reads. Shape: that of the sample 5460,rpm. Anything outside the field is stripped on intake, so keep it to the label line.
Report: 5500,rpm
